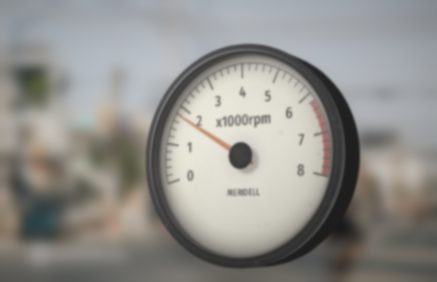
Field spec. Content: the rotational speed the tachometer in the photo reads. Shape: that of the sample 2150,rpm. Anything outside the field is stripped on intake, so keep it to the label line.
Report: 1800,rpm
